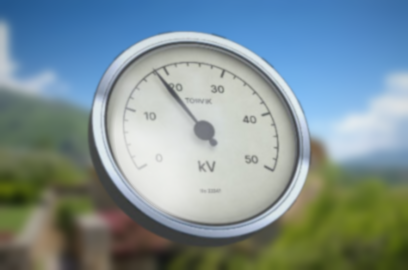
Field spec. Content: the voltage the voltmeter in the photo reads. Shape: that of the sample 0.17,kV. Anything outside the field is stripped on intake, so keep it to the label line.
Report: 18,kV
